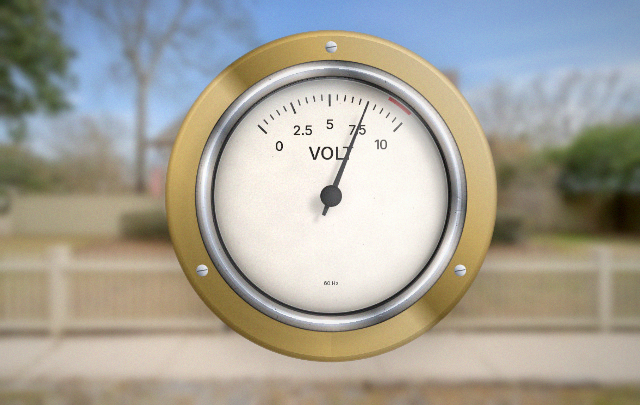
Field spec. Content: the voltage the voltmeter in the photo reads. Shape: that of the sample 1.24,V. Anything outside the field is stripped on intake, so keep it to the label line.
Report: 7.5,V
